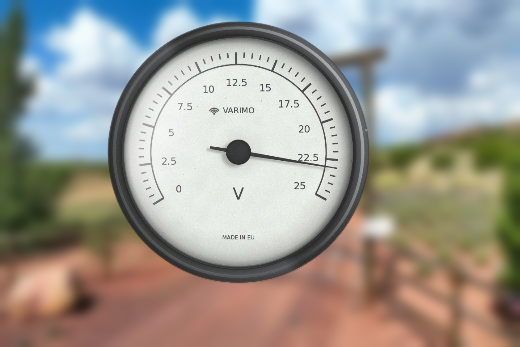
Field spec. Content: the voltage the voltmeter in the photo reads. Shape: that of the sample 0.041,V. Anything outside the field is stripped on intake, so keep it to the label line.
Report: 23,V
